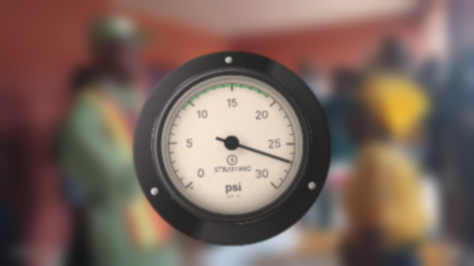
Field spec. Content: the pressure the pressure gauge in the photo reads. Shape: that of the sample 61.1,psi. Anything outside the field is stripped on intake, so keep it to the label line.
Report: 27,psi
